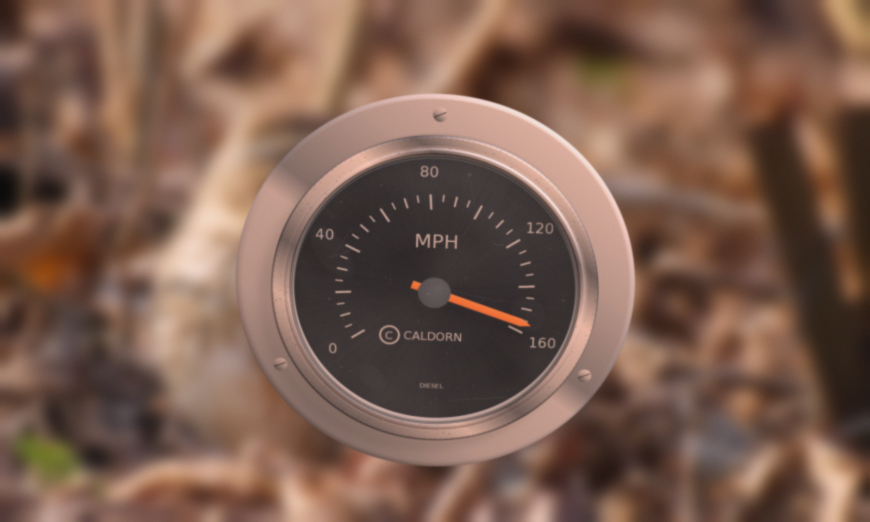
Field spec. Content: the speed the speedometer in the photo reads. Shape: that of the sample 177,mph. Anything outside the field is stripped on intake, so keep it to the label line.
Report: 155,mph
